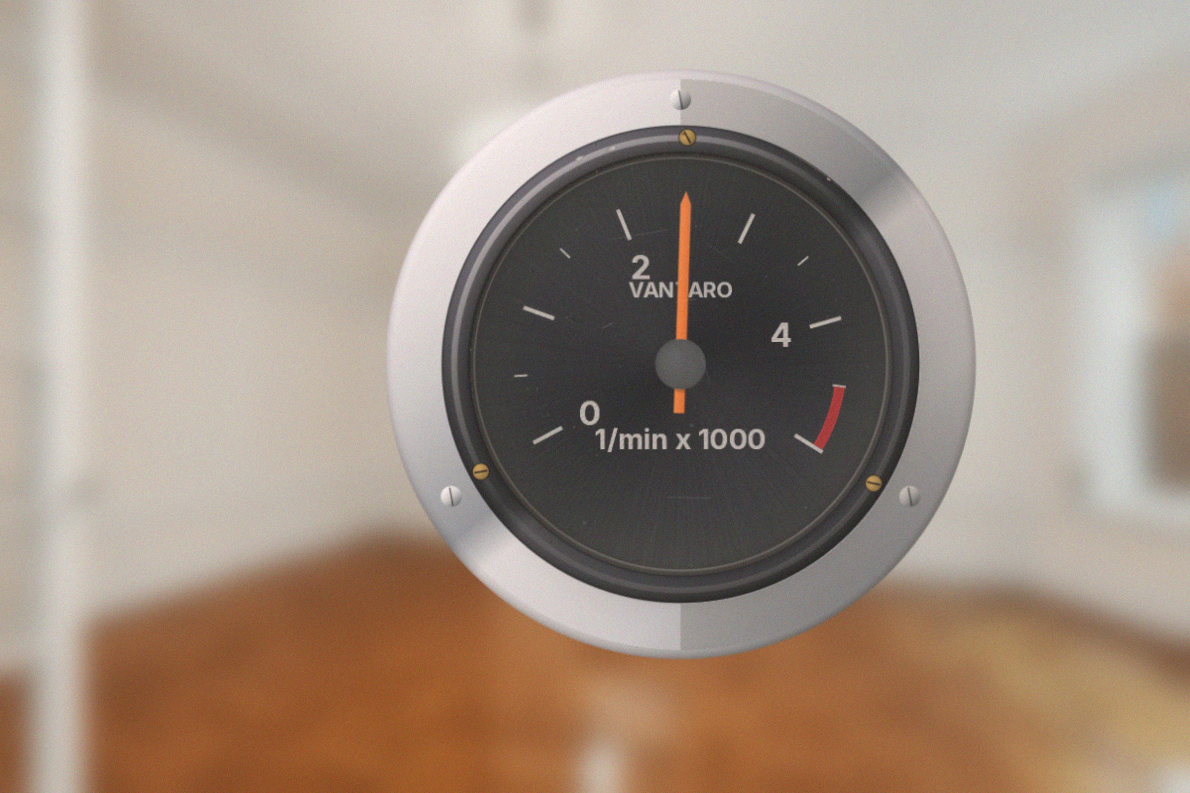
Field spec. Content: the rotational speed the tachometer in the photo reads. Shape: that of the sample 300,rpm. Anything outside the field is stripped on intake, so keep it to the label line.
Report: 2500,rpm
